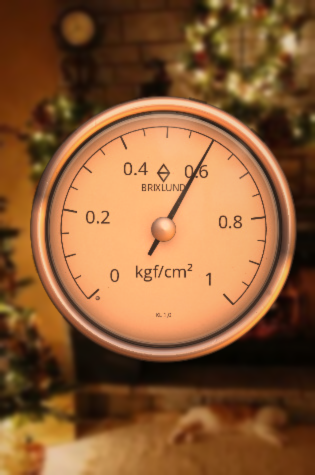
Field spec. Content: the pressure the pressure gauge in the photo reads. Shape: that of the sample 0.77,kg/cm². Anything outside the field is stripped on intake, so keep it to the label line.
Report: 0.6,kg/cm²
